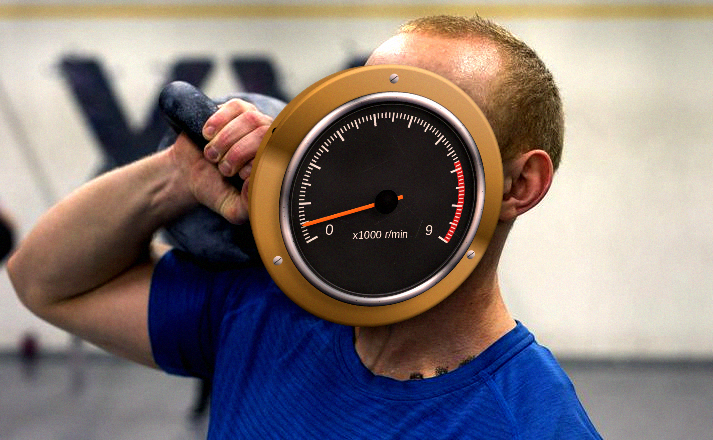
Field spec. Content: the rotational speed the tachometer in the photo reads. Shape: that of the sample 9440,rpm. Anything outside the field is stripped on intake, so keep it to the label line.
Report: 500,rpm
